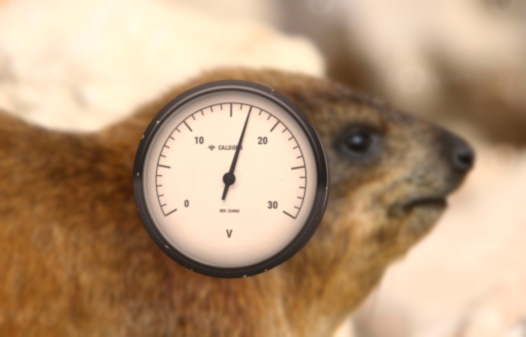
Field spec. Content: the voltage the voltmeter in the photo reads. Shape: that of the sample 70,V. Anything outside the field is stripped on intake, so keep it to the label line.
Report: 17,V
